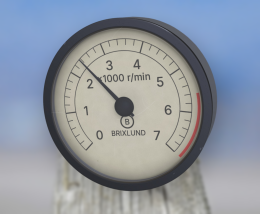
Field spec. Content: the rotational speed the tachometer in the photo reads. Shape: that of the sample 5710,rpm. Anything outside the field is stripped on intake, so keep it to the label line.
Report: 2400,rpm
